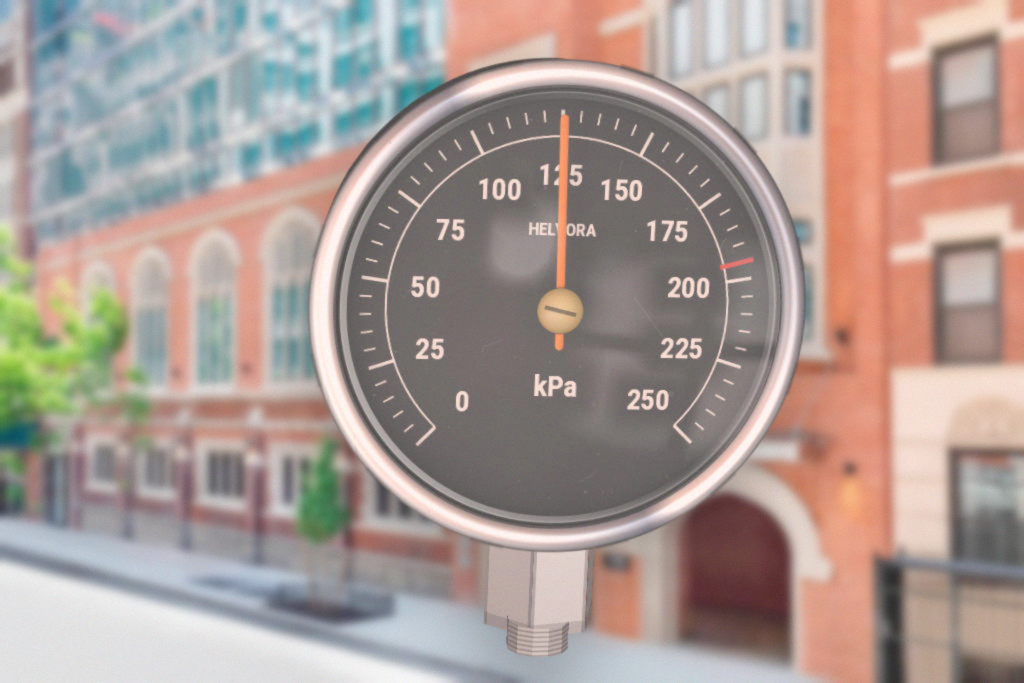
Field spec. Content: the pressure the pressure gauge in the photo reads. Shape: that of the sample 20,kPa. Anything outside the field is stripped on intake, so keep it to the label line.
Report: 125,kPa
